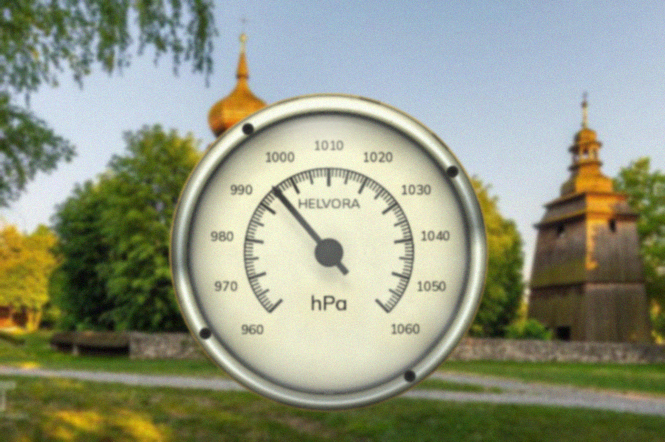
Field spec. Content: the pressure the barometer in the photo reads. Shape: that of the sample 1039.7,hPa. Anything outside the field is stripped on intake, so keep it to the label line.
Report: 995,hPa
